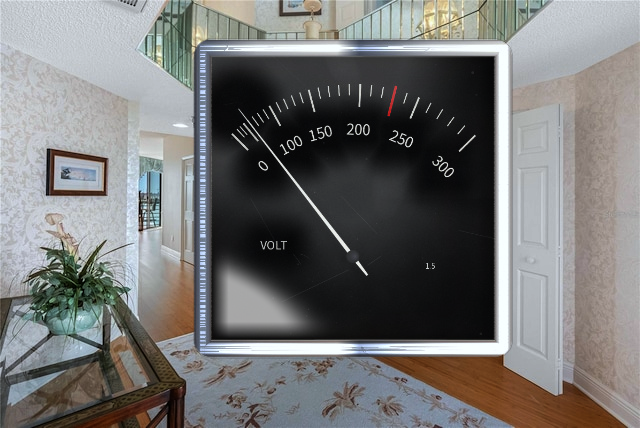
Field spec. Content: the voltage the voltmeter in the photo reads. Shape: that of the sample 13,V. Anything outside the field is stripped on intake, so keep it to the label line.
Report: 60,V
